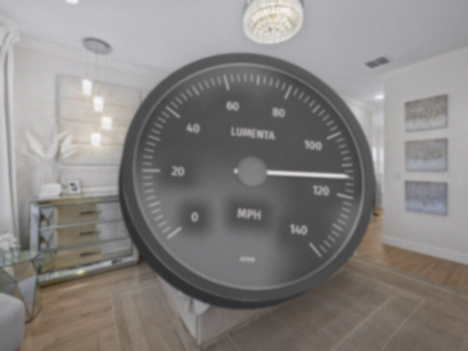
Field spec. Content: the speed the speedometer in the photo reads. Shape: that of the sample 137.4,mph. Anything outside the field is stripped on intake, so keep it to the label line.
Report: 114,mph
